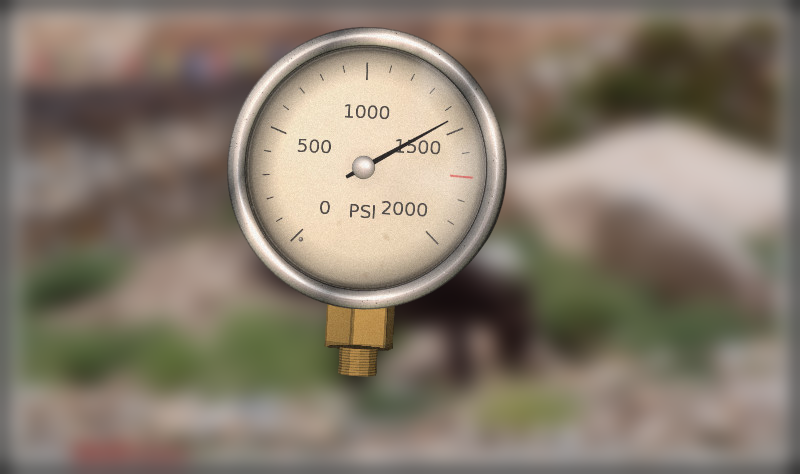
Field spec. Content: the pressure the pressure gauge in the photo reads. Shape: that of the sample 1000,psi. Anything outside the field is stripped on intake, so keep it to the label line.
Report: 1450,psi
